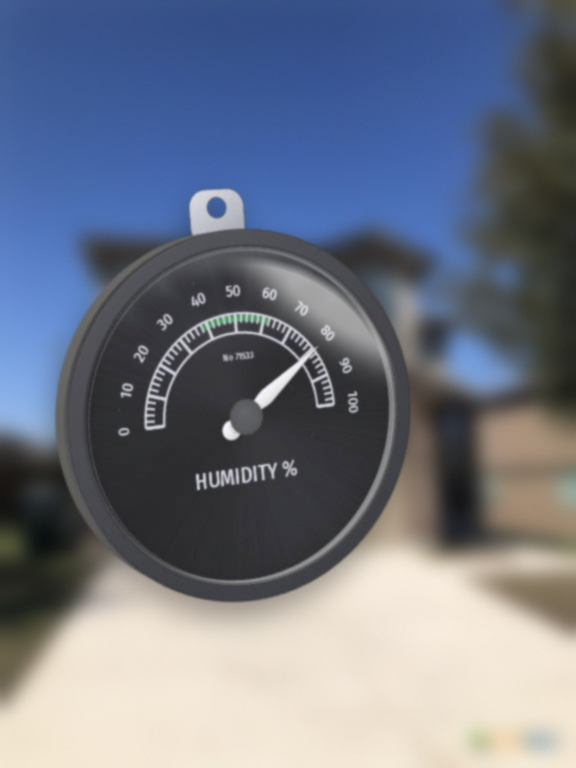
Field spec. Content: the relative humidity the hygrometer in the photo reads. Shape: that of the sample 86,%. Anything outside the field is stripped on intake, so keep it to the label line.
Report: 80,%
